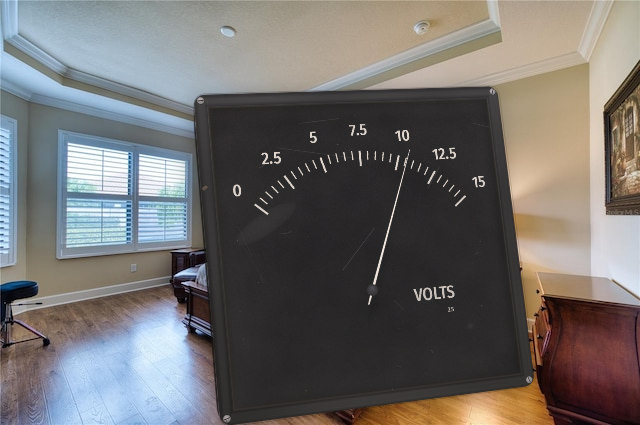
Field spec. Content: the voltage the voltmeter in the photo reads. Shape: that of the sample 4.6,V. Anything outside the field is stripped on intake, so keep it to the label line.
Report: 10.5,V
